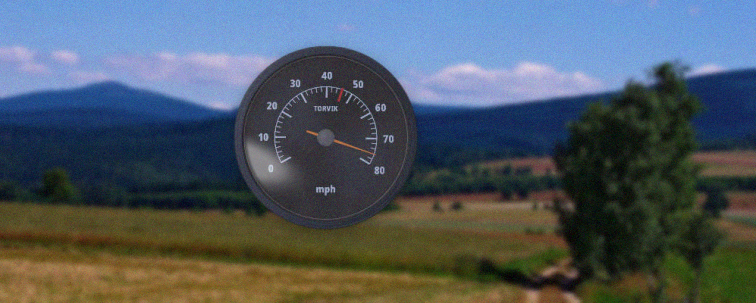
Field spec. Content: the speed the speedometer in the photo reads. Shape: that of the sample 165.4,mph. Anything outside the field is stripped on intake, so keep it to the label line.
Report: 76,mph
